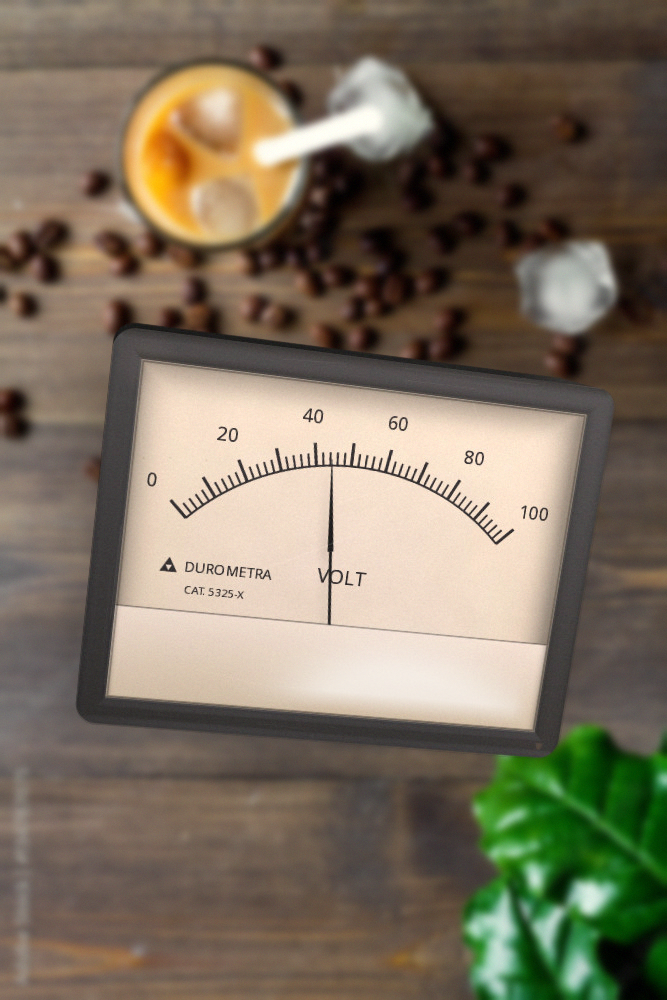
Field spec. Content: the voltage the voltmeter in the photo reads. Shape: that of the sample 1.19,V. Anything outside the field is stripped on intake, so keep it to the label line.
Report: 44,V
